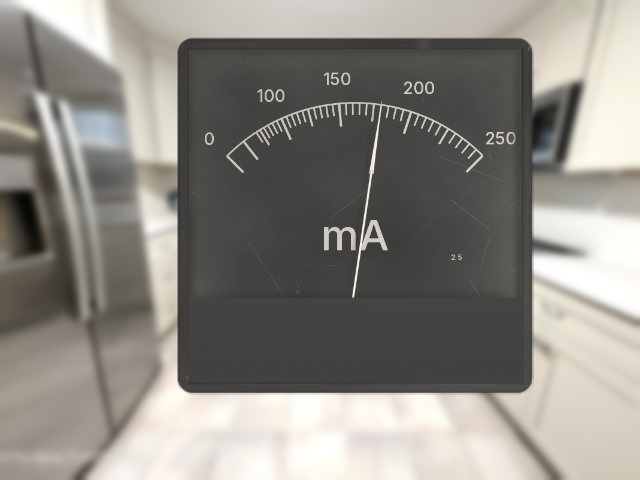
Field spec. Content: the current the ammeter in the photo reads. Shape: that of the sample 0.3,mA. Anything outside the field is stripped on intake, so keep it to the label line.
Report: 180,mA
